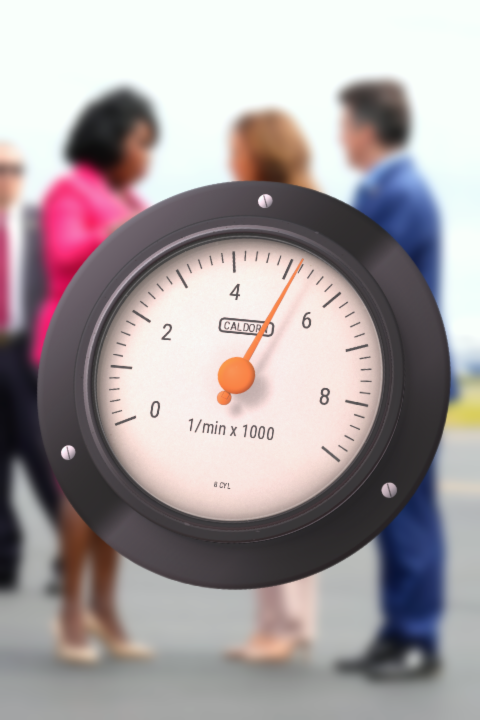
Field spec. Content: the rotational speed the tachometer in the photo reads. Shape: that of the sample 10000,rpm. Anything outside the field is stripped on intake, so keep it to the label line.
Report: 5200,rpm
